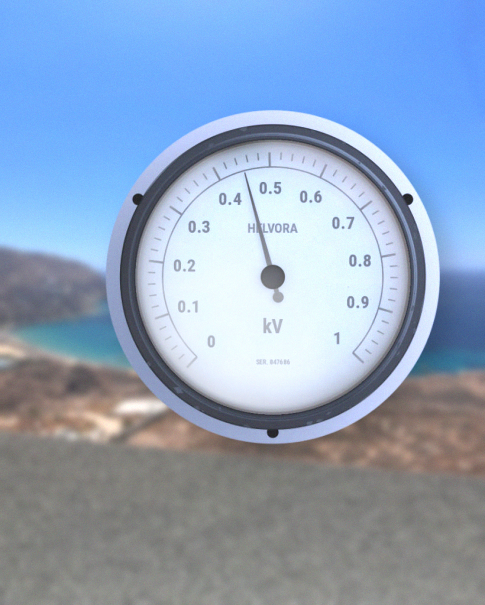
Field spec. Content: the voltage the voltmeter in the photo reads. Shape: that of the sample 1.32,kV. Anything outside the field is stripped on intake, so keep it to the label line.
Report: 0.45,kV
